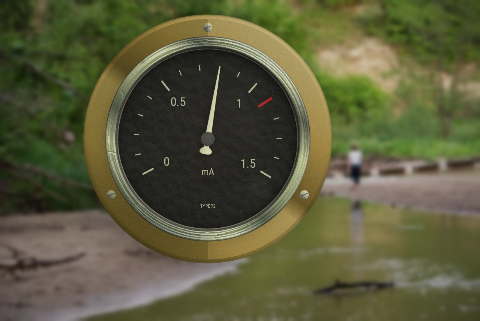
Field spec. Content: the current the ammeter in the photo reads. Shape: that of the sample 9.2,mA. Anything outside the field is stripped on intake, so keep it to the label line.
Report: 0.8,mA
